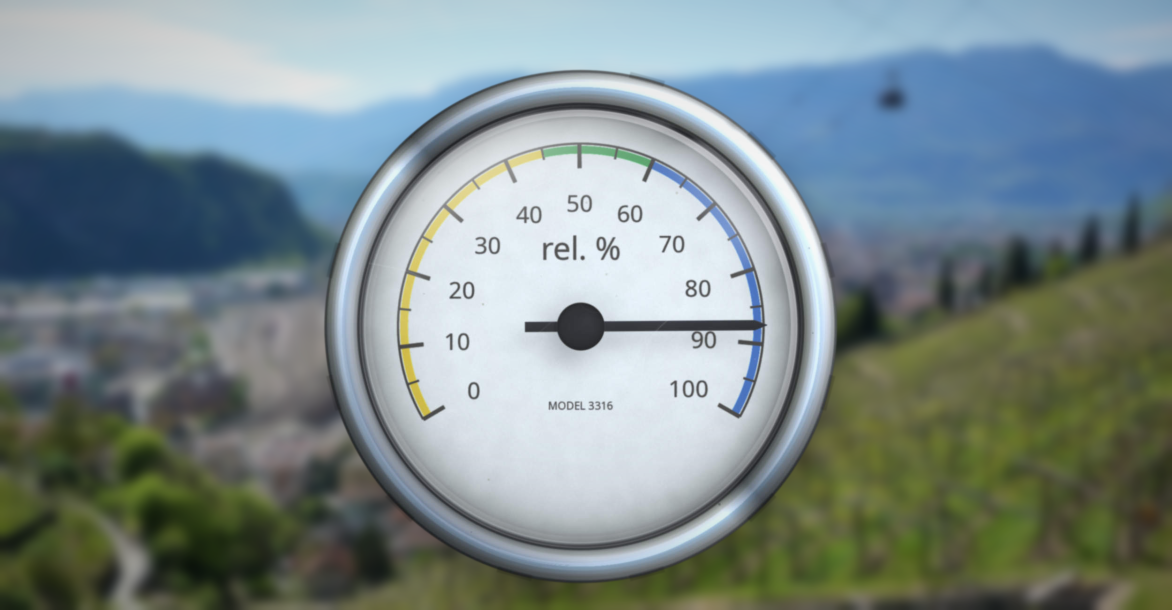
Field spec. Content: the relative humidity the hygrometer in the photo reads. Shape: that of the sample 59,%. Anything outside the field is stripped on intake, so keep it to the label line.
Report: 87.5,%
